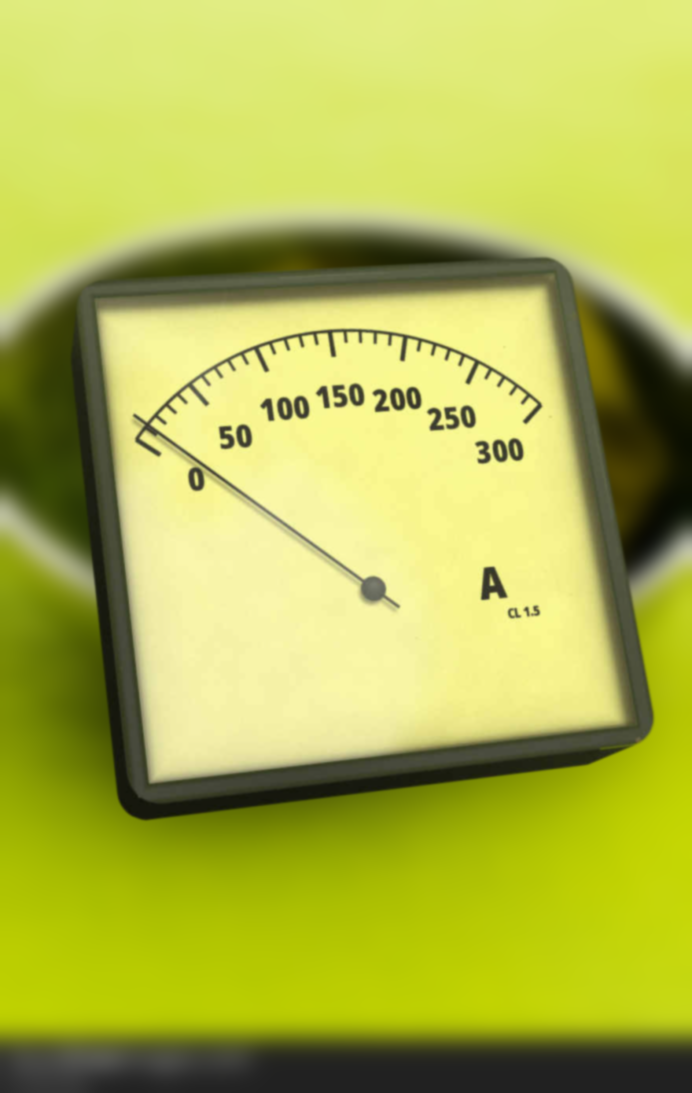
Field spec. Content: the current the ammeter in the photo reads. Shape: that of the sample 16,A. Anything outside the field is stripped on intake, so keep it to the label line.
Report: 10,A
